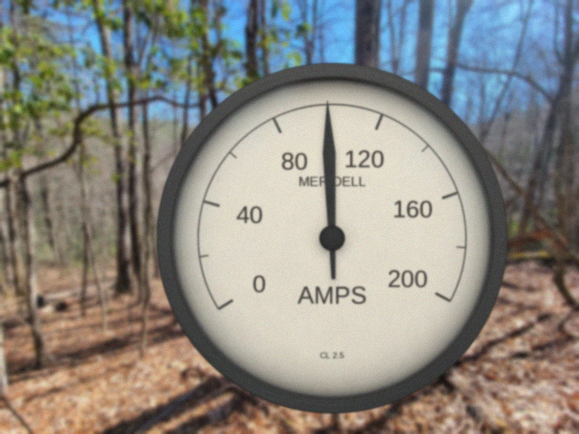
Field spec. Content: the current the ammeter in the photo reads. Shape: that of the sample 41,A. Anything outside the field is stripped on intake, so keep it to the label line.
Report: 100,A
